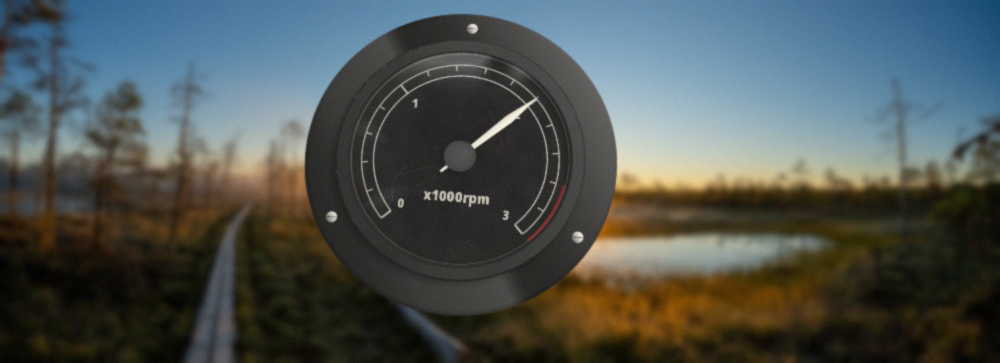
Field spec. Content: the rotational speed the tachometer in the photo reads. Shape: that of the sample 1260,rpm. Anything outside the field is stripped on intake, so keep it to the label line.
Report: 2000,rpm
